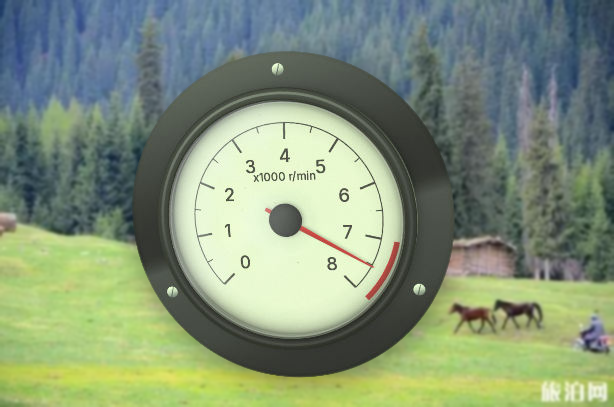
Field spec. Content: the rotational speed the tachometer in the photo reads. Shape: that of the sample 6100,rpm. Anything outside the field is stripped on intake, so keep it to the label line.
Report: 7500,rpm
